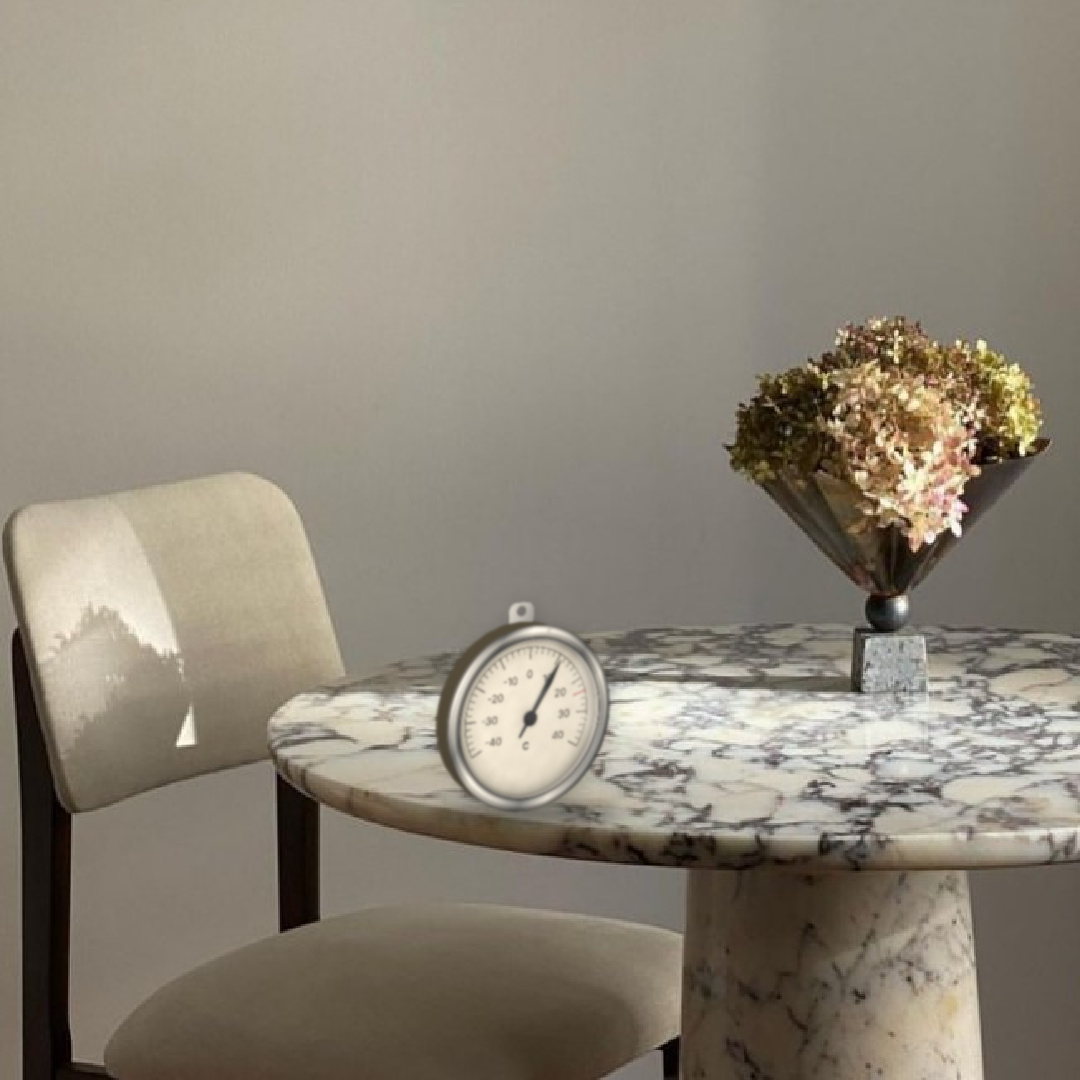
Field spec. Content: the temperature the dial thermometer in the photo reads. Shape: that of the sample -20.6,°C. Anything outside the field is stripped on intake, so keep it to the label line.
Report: 10,°C
